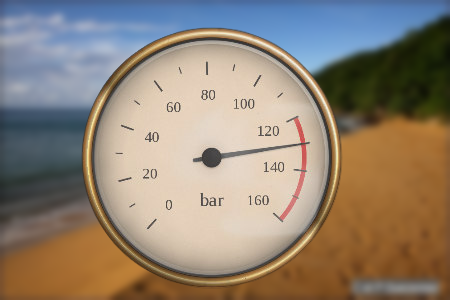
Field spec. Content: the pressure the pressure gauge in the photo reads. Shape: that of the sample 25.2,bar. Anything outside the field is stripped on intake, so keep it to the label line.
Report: 130,bar
